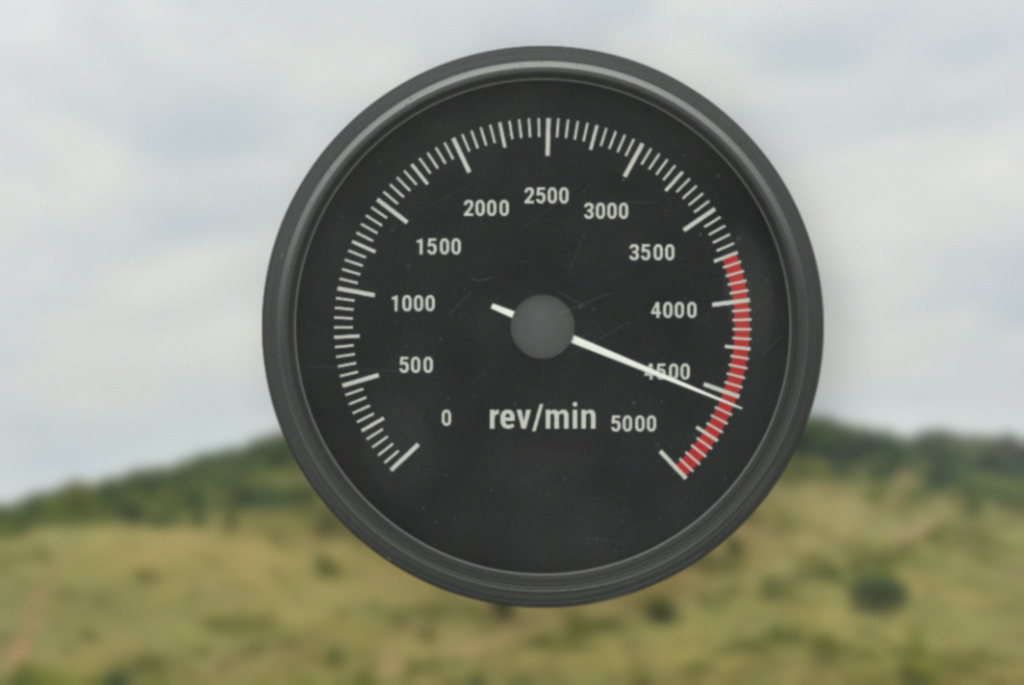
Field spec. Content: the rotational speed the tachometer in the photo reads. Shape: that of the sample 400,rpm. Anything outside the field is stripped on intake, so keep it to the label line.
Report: 4550,rpm
